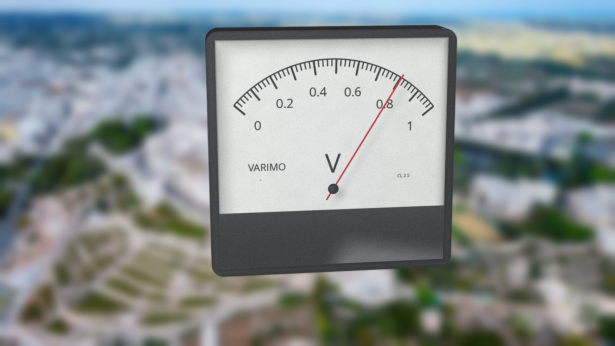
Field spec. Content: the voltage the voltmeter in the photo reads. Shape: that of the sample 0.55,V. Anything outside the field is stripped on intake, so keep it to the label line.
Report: 0.8,V
